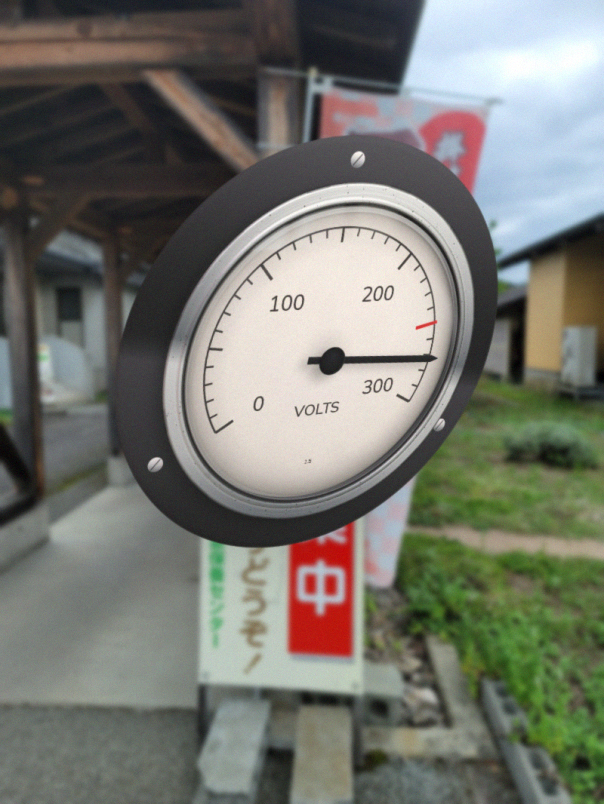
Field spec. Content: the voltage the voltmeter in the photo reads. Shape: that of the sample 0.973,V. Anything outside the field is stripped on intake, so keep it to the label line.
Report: 270,V
